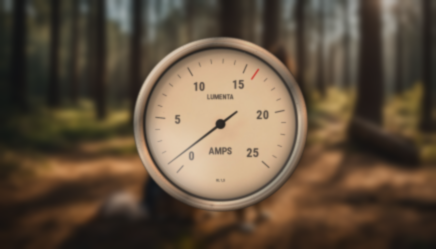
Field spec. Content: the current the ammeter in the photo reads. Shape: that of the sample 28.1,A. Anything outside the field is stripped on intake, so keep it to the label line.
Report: 1,A
